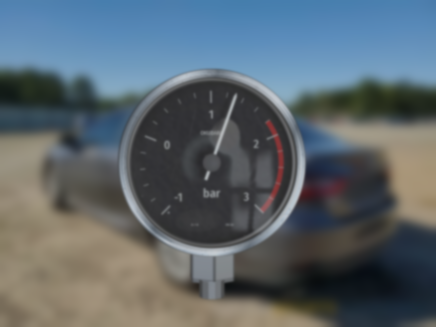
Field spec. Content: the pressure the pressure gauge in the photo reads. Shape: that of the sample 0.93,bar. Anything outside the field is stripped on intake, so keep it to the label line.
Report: 1.3,bar
